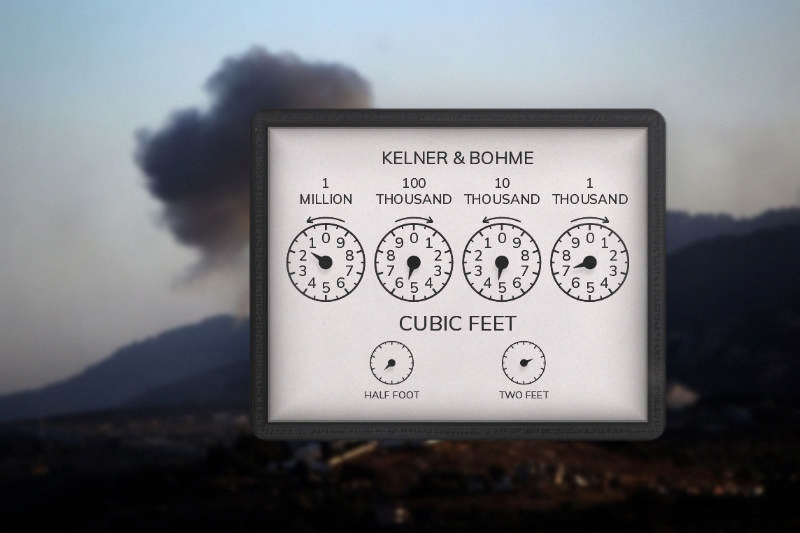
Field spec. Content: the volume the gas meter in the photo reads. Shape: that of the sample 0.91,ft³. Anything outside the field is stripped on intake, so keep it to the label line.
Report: 154700,ft³
